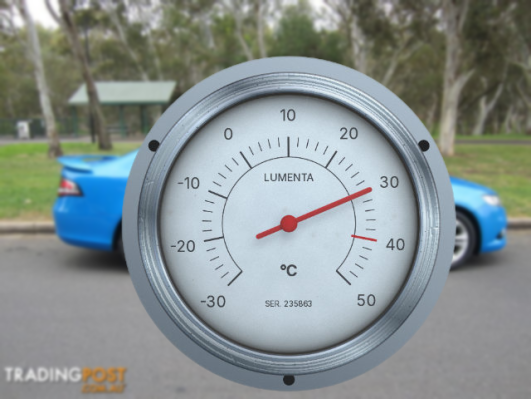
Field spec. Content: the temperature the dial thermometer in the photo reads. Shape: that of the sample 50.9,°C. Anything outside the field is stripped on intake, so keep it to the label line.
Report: 30,°C
